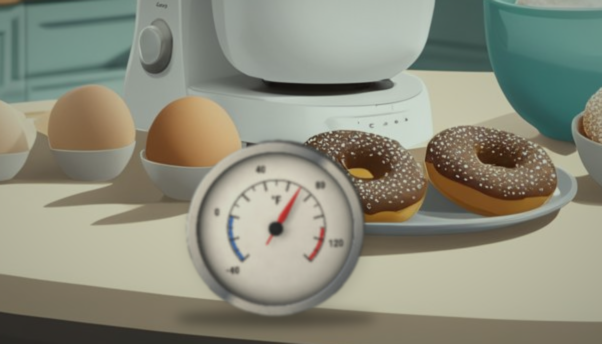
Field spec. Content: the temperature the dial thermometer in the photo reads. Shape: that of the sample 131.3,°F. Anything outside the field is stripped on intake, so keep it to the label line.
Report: 70,°F
